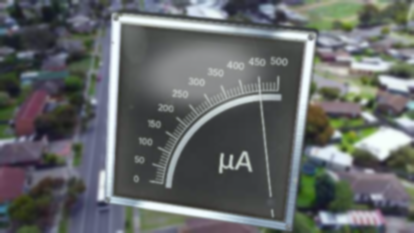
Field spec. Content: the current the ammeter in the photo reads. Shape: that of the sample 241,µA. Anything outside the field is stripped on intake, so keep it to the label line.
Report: 450,µA
